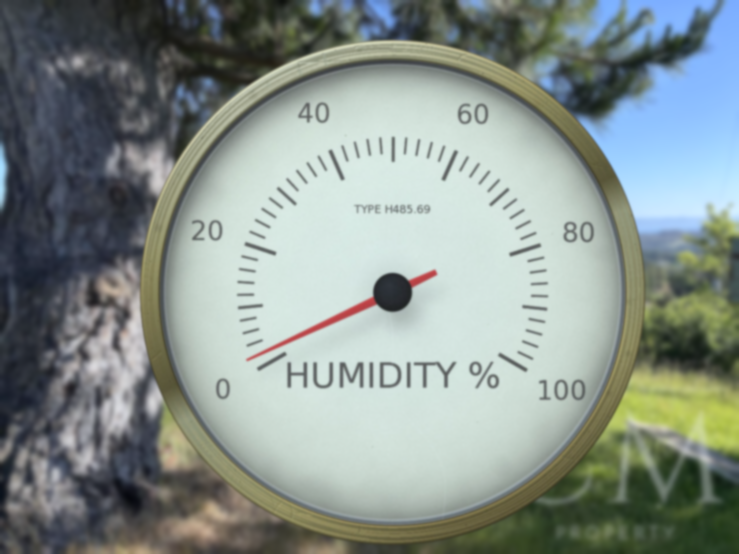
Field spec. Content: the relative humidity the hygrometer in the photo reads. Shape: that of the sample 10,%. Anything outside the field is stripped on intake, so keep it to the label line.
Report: 2,%
